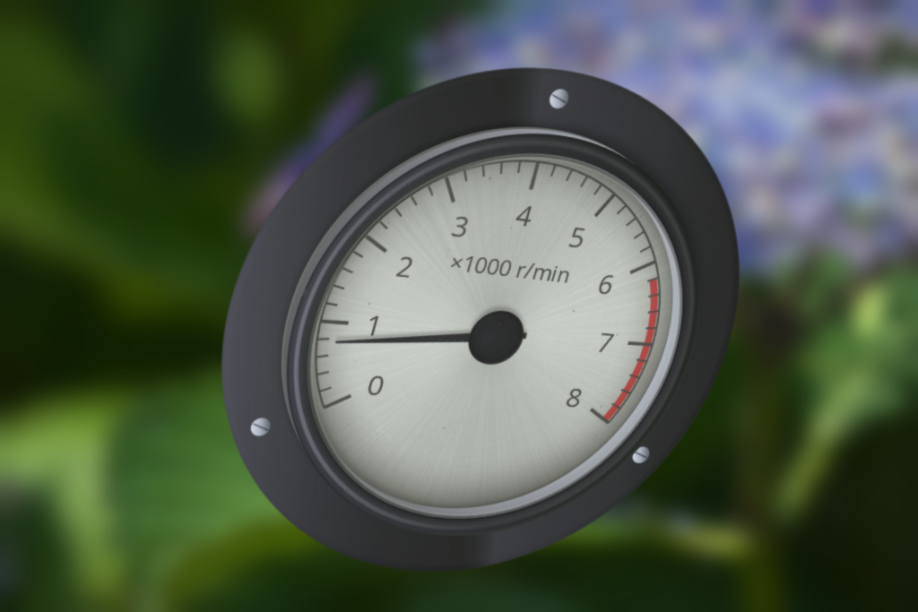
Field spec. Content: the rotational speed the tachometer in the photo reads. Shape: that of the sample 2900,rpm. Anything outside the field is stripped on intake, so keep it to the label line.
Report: 800,rpm
